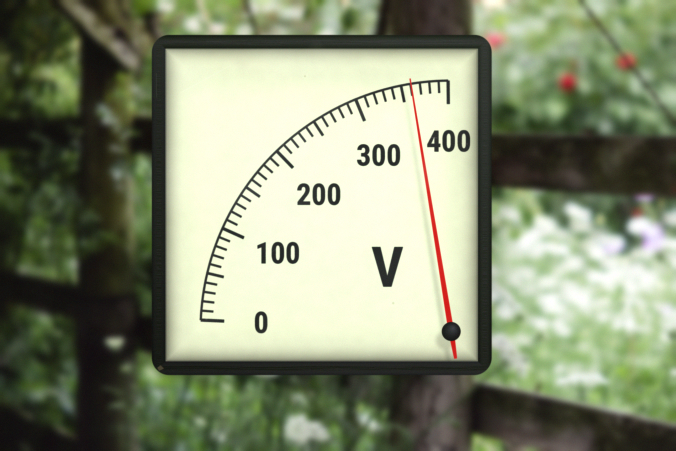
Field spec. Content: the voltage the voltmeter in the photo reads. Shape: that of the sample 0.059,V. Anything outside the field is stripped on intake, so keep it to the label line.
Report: 360,V
